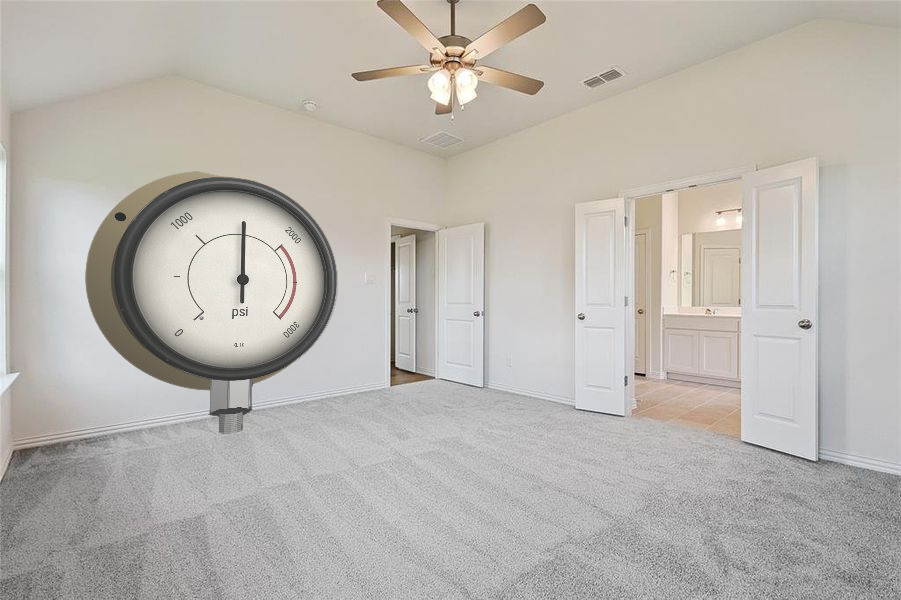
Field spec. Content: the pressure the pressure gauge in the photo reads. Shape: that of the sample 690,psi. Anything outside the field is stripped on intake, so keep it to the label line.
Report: 1500,psi
